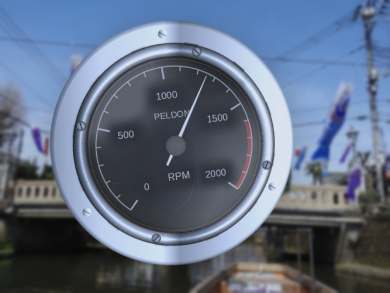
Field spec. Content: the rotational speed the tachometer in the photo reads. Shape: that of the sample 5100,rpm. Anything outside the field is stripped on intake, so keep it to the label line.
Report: 1250,rpm
